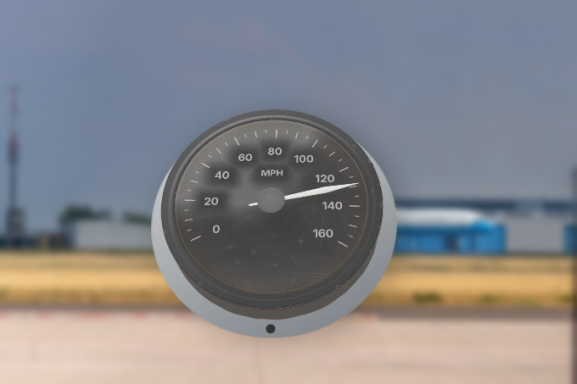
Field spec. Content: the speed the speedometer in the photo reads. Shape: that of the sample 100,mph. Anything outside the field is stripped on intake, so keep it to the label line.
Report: 130,mph
